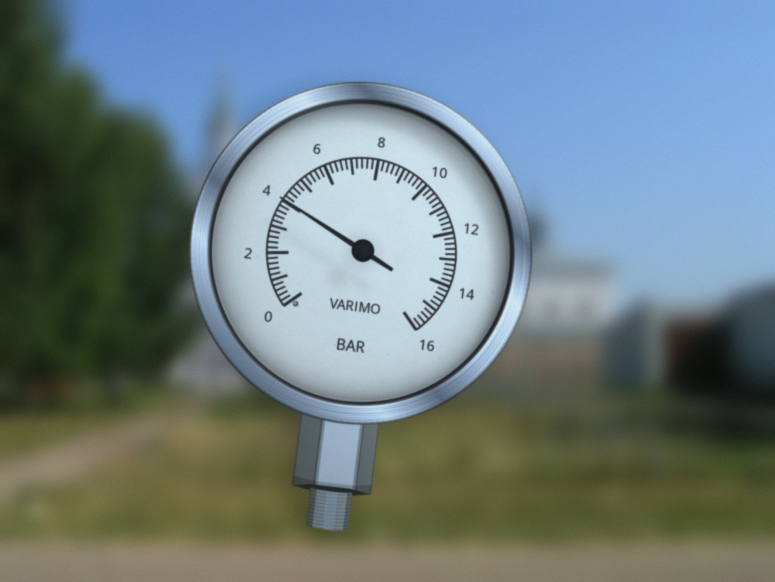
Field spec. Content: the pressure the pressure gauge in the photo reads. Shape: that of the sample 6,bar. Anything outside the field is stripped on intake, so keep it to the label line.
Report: 4,bar
